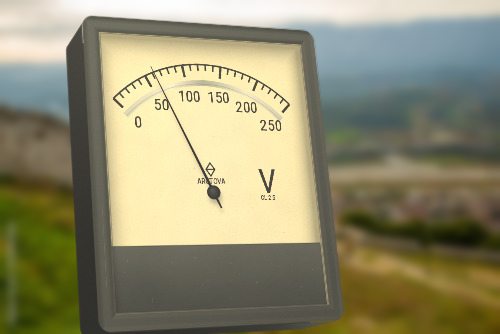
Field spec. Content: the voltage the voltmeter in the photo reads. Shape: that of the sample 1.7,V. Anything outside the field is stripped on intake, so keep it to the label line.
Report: 60,V
